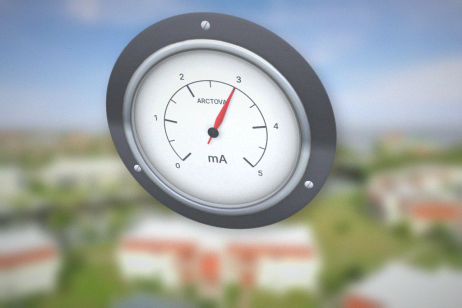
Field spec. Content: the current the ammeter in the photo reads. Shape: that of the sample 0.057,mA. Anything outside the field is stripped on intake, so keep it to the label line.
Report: 3,mA
